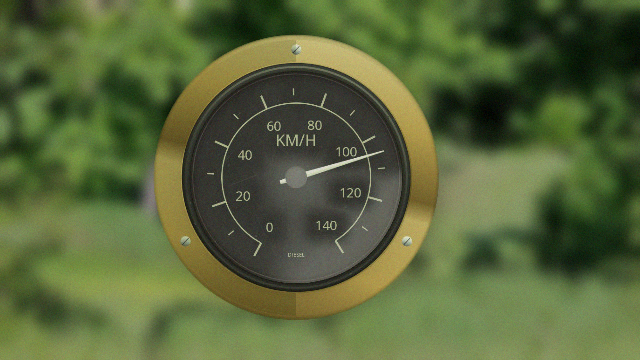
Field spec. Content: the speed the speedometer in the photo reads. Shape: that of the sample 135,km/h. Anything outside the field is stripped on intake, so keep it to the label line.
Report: 105,km/h
